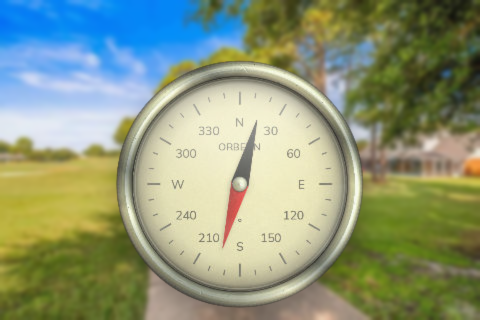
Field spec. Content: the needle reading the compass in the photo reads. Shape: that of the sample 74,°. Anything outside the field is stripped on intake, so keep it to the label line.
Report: 195,°
